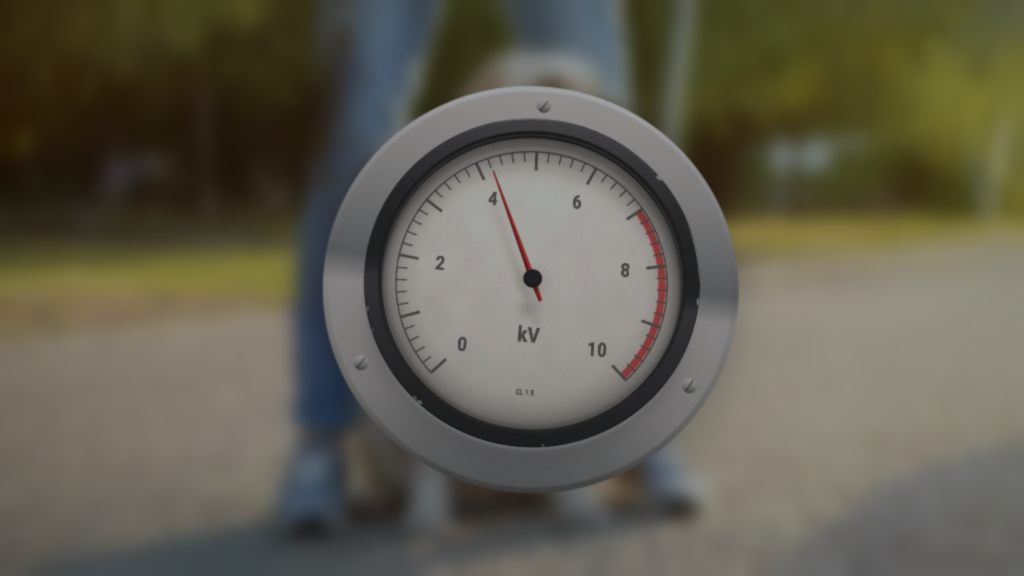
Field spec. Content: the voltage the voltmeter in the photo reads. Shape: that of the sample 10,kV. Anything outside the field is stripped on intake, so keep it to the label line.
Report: 4.2,kV
